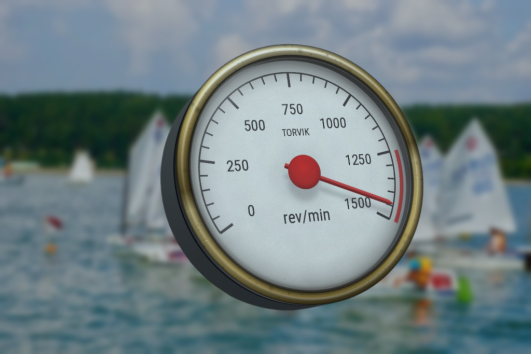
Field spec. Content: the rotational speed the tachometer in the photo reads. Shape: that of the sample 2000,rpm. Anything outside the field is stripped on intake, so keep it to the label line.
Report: 1450,rpm
